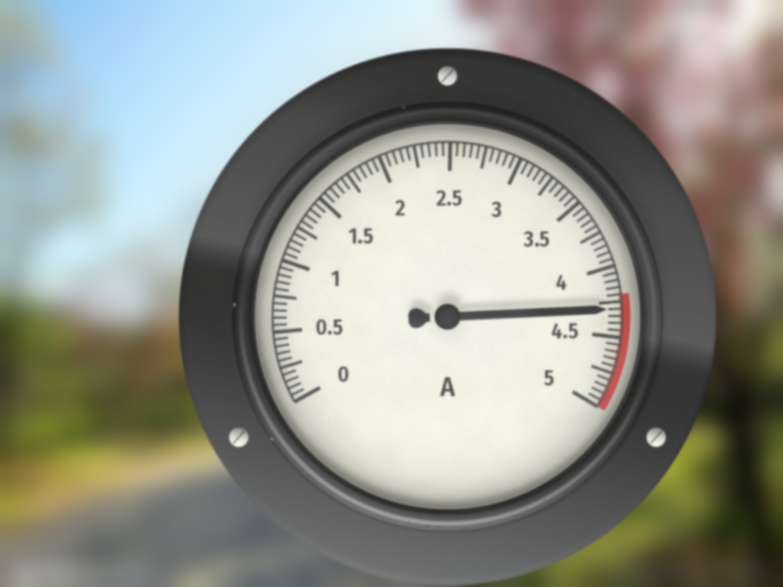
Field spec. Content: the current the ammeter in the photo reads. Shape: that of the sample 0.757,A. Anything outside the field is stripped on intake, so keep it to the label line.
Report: 4.3,A
